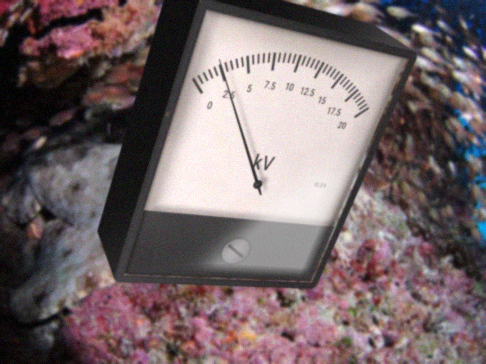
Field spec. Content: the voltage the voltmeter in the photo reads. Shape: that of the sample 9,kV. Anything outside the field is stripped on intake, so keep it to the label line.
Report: 2.5,kV
